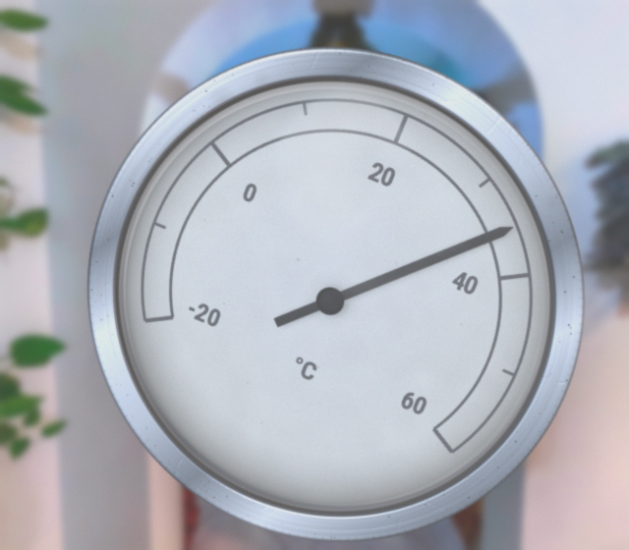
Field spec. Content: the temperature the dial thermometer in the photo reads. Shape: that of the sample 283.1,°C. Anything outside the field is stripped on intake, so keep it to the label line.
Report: 35,°C
